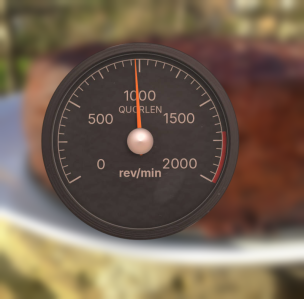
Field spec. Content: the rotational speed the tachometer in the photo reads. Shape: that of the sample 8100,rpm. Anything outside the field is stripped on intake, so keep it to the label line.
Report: 975,rpm
